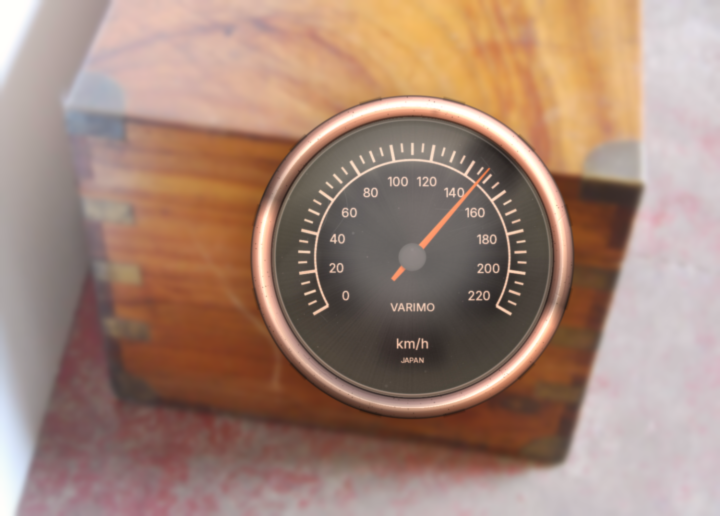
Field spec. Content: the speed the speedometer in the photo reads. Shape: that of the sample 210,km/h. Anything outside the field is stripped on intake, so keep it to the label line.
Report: 147.5,km/h
